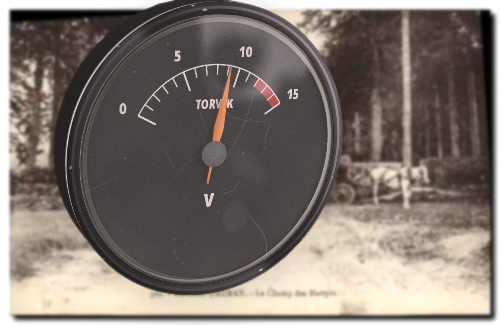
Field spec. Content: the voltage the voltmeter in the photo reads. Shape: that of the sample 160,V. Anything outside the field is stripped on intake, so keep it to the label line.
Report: 9,V
